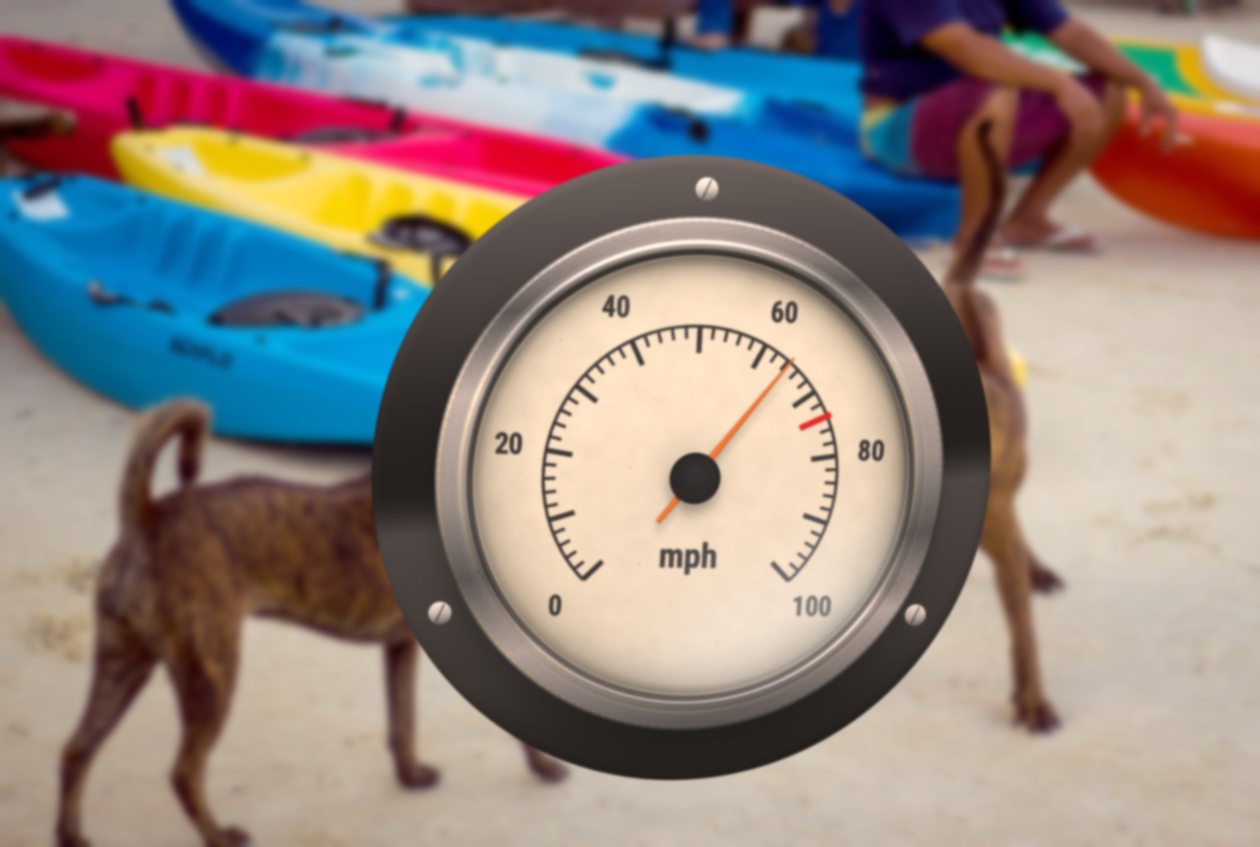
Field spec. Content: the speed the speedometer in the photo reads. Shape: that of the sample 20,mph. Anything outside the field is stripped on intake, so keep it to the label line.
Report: 64,mph
